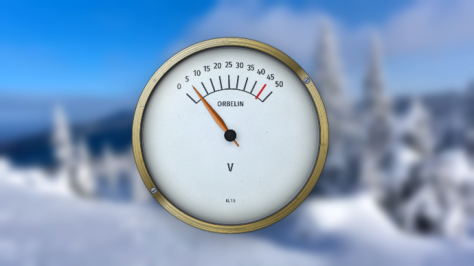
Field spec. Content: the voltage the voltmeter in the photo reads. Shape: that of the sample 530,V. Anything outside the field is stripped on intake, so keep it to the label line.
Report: 5,V
